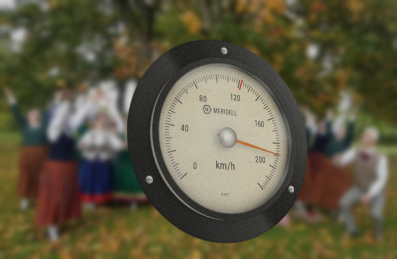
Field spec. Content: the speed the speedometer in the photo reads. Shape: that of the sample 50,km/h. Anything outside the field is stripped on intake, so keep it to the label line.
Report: 190,km/h
